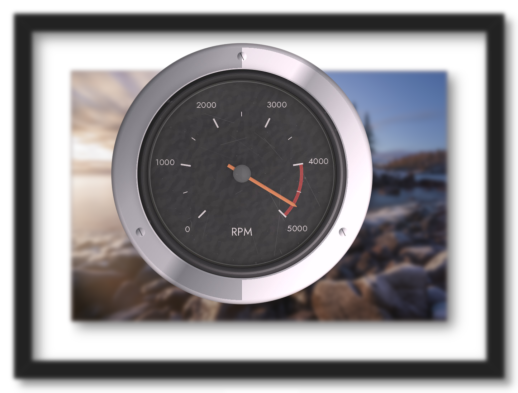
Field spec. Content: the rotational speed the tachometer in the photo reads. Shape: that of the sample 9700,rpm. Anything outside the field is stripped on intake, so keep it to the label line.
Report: 4750,rpm
